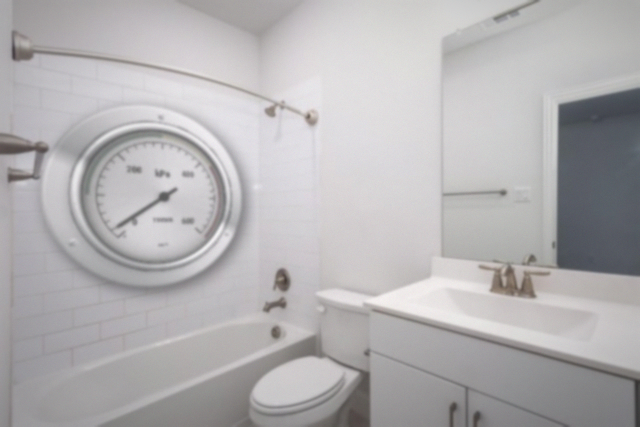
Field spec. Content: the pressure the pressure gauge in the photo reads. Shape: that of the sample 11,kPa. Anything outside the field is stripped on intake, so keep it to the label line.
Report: 20,kPa
